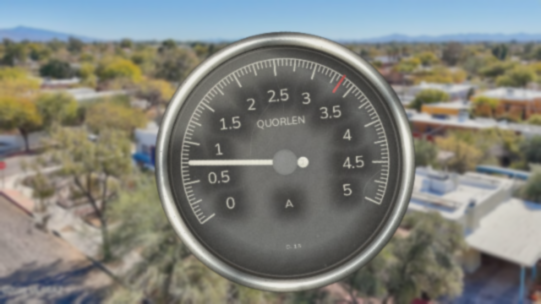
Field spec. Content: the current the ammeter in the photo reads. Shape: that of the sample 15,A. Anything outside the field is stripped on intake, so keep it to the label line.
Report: 0.75,A
